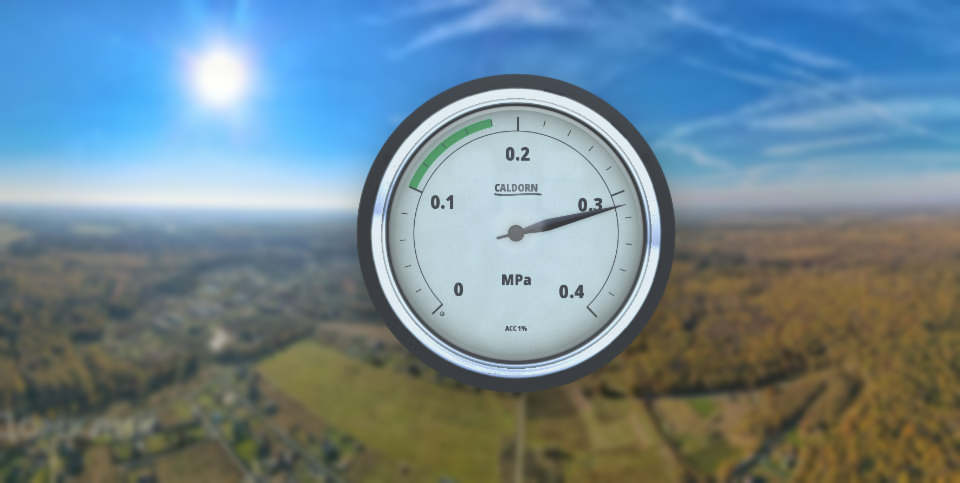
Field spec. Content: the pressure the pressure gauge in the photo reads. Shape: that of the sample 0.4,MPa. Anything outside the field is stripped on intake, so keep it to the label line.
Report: 0.31,MPa
